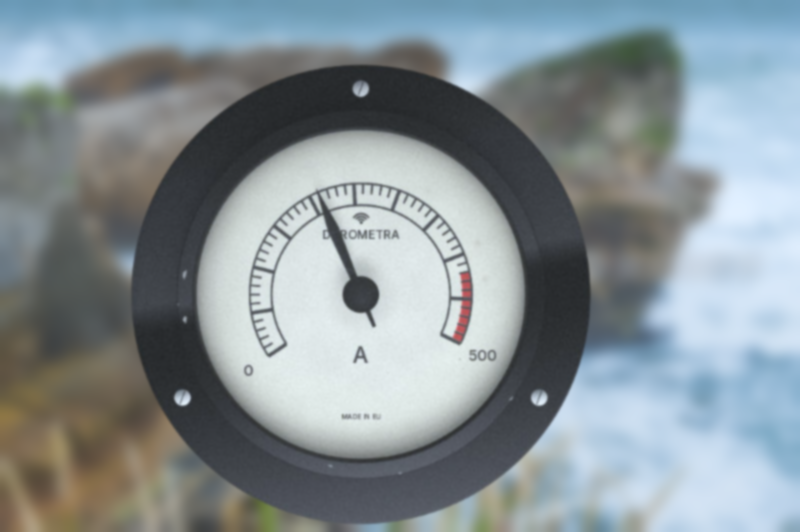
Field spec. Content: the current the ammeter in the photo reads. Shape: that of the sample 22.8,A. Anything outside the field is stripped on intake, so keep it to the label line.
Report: 210,A
